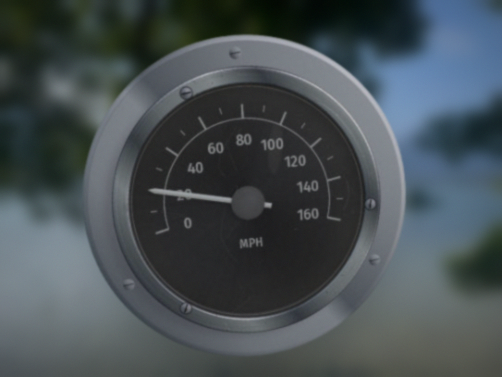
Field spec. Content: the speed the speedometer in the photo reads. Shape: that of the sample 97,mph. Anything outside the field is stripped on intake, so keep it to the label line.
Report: 20,mph
